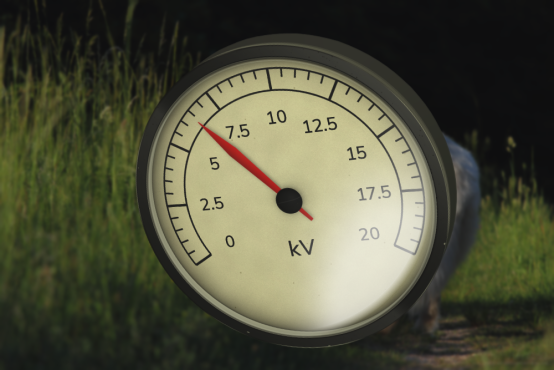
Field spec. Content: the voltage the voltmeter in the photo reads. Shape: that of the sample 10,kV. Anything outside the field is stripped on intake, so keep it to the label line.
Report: 6.5,kV
